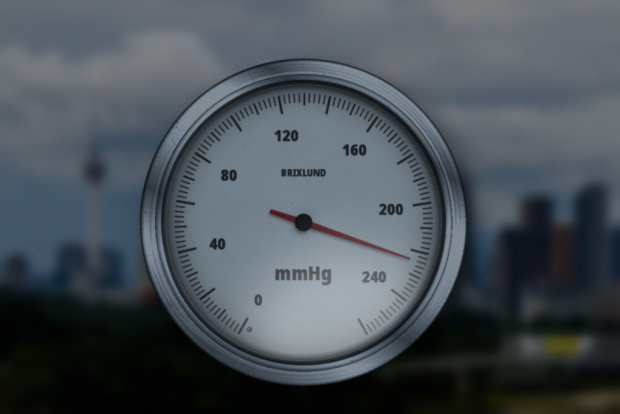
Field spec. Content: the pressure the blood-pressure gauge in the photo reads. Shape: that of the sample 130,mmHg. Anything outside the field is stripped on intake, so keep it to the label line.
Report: 224,mmHg
